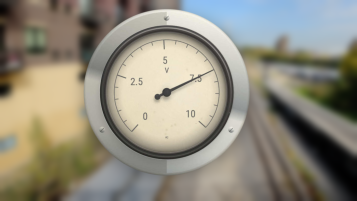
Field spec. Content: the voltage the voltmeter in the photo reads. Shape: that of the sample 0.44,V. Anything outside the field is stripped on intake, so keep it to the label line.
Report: 7.5,V
